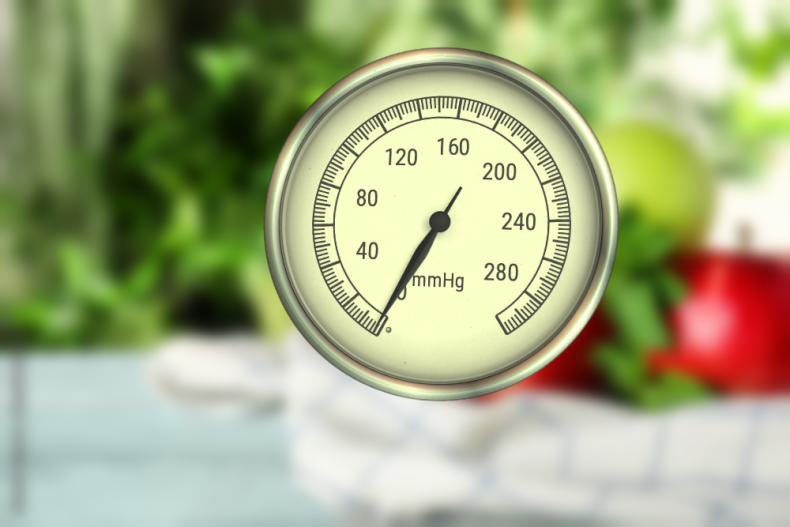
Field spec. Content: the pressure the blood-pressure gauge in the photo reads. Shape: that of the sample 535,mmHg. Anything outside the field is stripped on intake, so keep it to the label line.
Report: 2,mmHg
